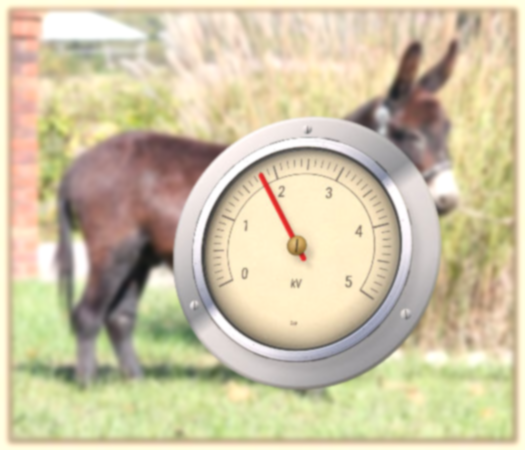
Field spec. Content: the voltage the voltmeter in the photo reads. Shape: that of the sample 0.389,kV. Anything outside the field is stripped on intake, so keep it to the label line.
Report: 1.8,kV
